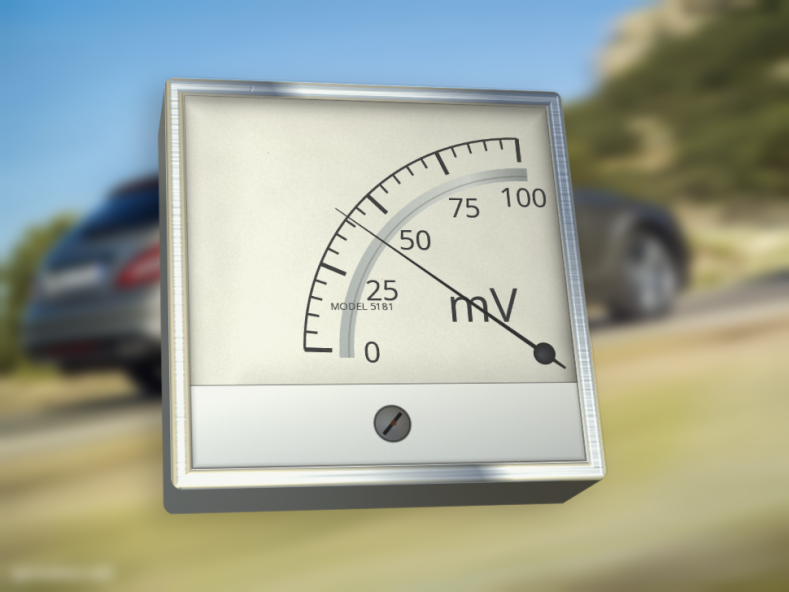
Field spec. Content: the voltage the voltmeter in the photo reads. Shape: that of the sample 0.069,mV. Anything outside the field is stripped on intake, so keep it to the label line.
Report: 40,mV
